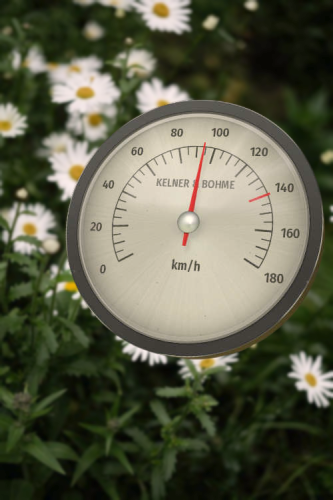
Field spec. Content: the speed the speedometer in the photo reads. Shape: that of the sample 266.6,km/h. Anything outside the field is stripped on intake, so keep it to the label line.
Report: 95,km/h
